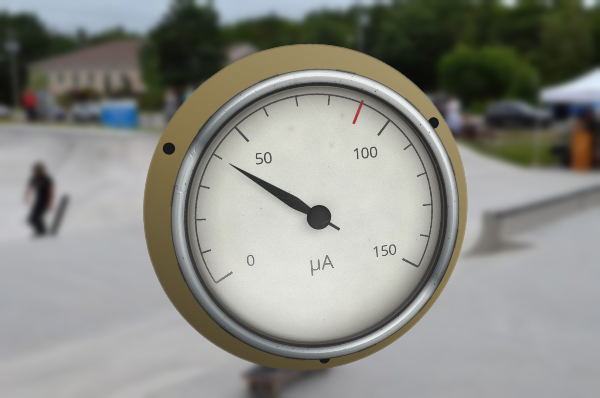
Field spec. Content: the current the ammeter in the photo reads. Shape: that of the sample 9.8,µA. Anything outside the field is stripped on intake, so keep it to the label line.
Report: 40,µA
